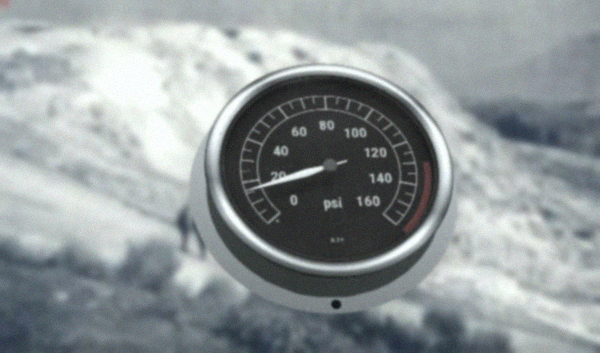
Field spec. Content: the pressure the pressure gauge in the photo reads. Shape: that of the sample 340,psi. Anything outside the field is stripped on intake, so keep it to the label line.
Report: 15,psi
